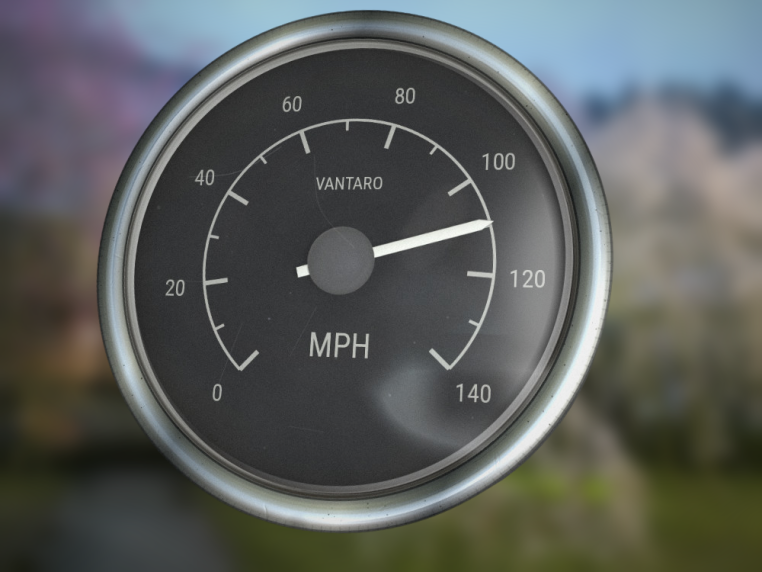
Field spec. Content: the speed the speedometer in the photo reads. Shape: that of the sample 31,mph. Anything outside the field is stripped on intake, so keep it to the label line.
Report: 110,mph
